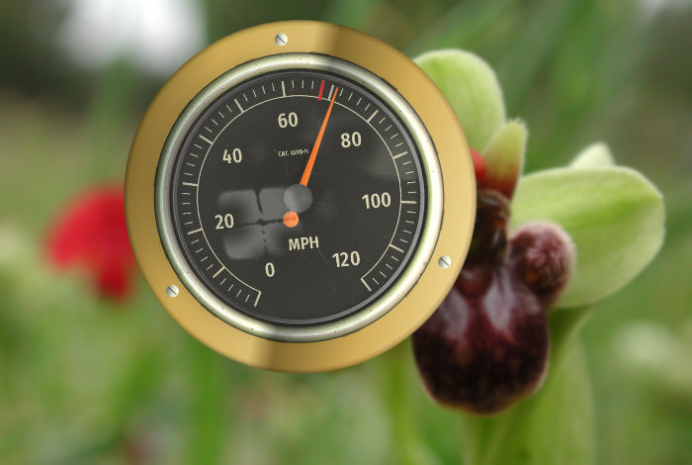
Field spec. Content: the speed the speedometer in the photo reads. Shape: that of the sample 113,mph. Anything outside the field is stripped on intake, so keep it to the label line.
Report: 71,mph
